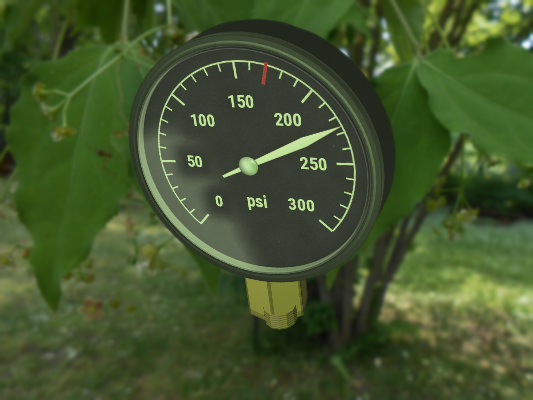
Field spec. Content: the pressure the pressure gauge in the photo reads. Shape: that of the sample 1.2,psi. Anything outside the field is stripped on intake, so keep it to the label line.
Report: 225,psi
